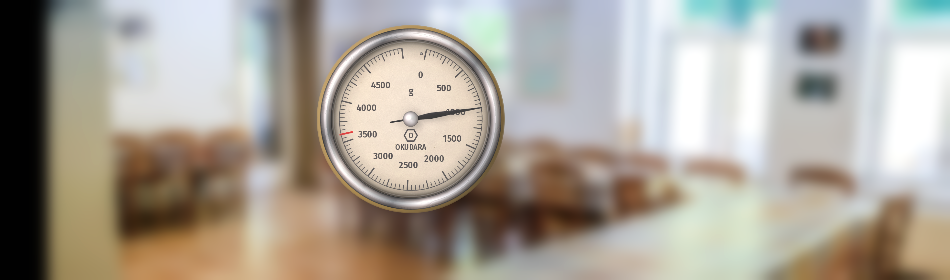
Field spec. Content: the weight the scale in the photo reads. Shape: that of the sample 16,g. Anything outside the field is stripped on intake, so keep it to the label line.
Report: 1000,g
